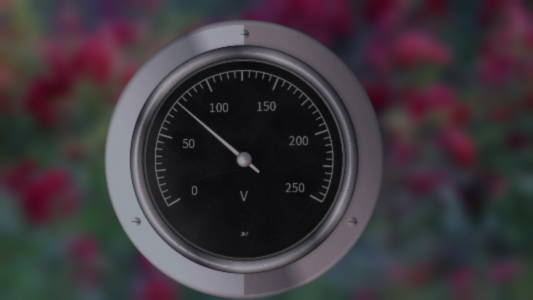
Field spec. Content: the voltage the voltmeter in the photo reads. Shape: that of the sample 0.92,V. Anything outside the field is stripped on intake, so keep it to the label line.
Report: 75,V
